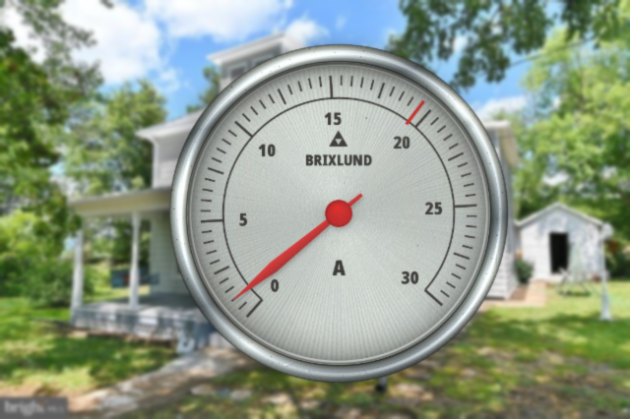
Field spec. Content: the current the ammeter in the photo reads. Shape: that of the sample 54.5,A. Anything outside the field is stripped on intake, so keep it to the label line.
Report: 1,A
